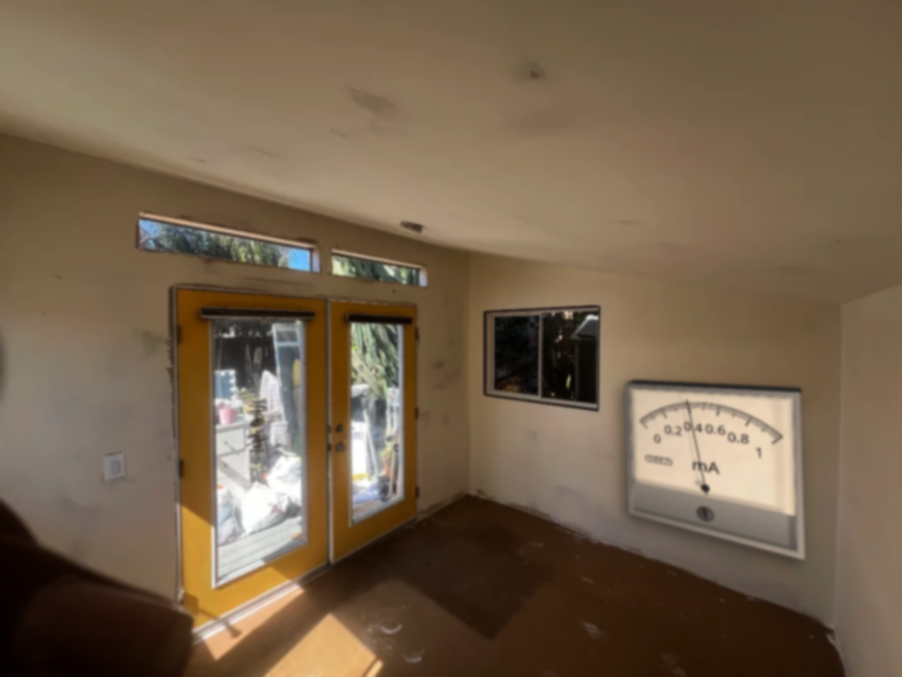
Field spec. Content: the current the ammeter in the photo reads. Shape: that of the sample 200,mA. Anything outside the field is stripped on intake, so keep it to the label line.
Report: 0.4,mA
